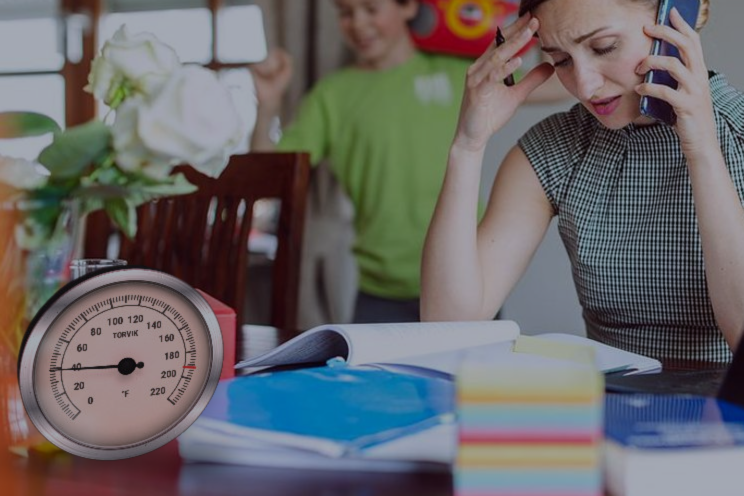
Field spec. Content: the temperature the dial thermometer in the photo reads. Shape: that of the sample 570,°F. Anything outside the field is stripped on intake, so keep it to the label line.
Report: 40,°F
